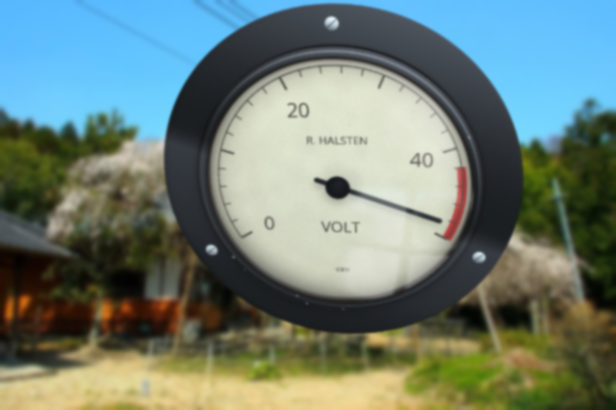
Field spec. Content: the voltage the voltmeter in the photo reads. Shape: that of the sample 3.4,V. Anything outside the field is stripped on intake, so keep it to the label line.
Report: 48,V
